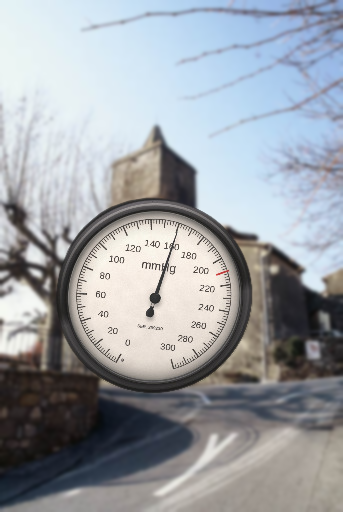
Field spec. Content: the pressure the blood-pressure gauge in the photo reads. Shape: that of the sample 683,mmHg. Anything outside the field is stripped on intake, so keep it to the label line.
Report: 160,mmHg
